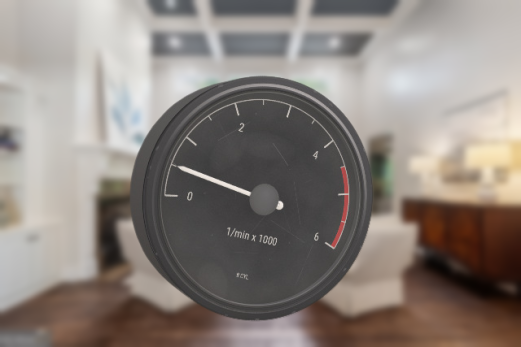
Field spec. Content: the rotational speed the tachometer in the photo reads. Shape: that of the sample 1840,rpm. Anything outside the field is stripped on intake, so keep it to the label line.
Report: 500,rpm
